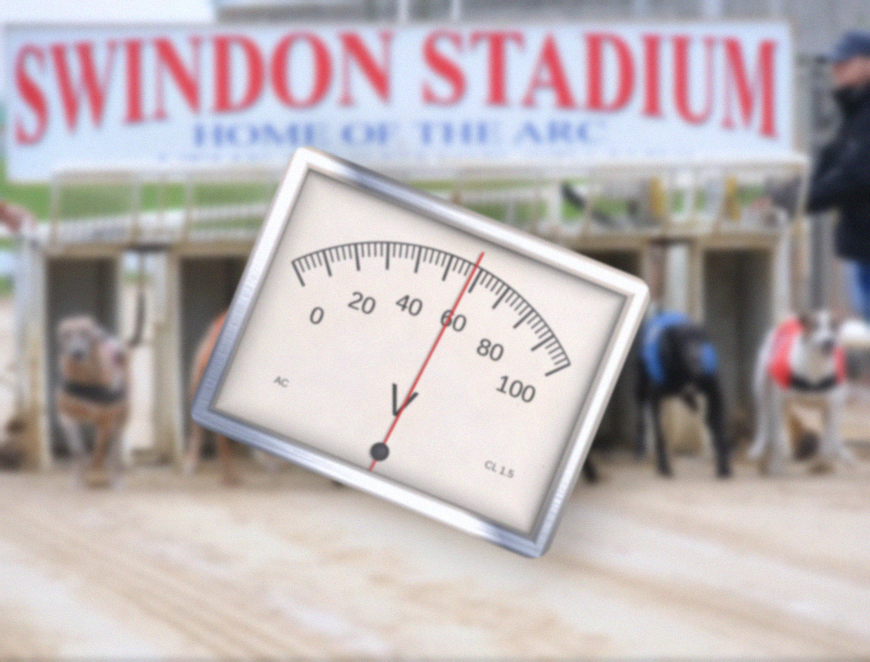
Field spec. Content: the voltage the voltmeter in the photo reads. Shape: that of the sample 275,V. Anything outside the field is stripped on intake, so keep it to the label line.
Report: 58,V
